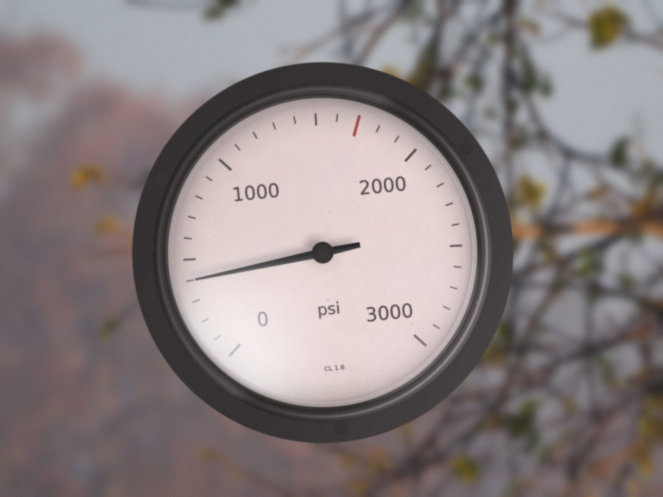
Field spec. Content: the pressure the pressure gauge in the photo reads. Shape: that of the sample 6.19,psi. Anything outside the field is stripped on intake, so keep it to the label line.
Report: 400,psi
